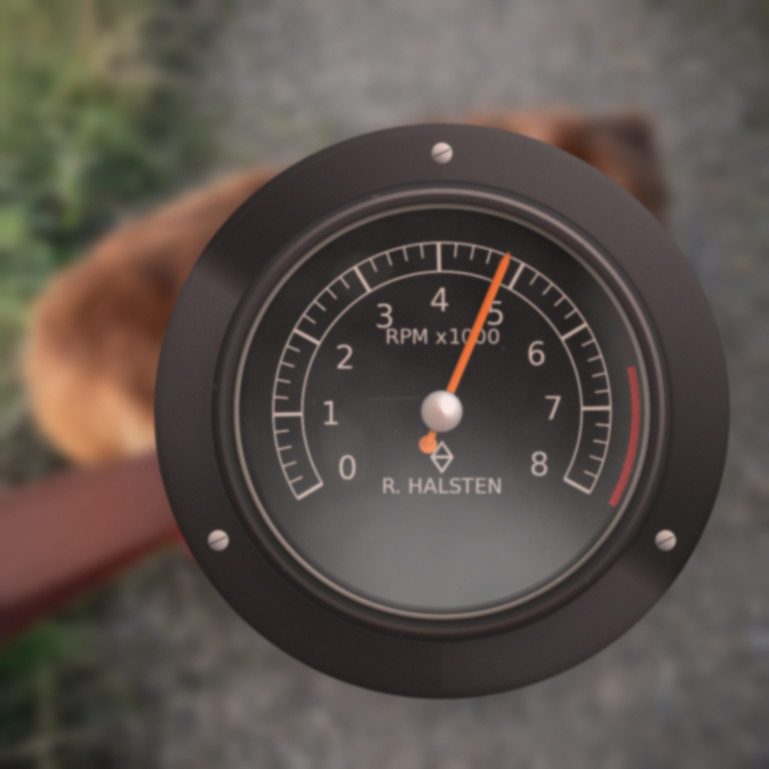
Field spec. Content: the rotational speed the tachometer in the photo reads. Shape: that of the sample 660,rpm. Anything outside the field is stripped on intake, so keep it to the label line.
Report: 4800,rpm
